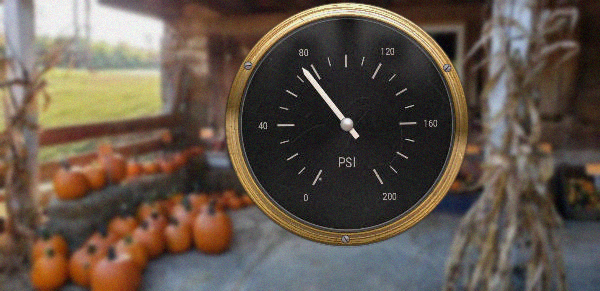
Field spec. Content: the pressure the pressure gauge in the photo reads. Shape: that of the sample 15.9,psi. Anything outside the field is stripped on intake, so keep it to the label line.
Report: 75,psi
